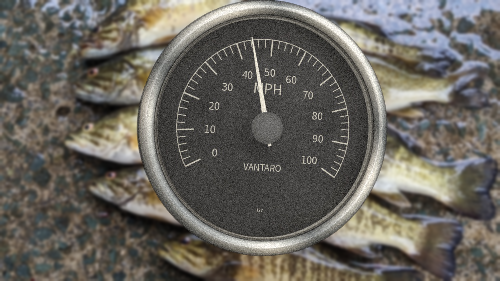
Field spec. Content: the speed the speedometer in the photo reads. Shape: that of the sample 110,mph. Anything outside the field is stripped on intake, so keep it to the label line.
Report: 44,mph
